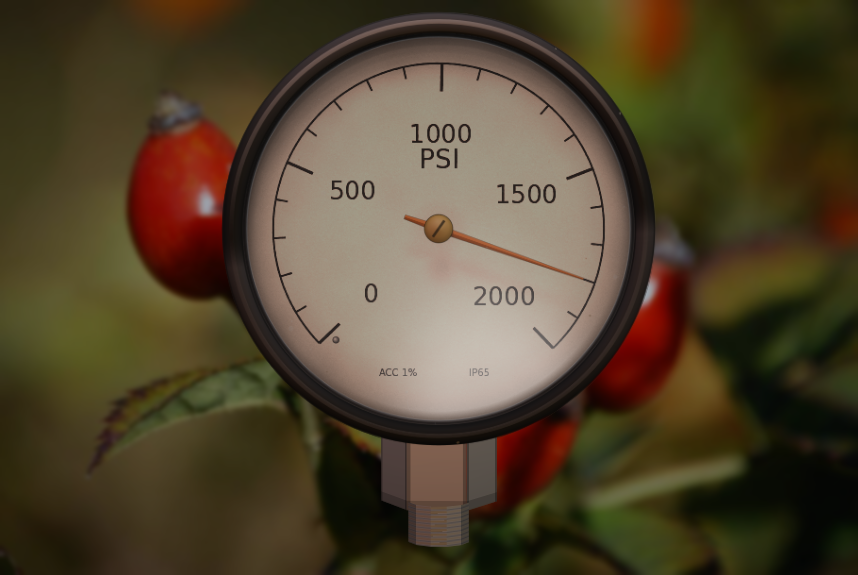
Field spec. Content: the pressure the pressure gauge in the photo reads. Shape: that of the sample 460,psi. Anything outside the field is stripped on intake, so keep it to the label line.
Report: 1800,psi
